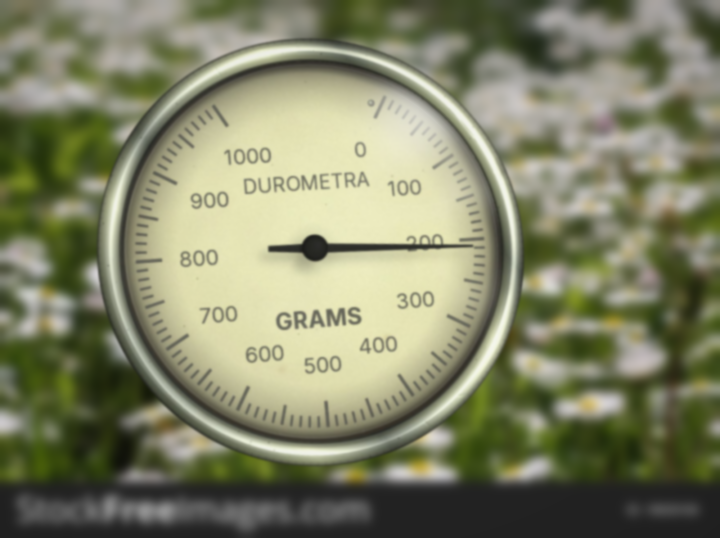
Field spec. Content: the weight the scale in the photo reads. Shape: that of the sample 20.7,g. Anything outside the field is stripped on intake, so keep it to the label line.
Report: 210,g
